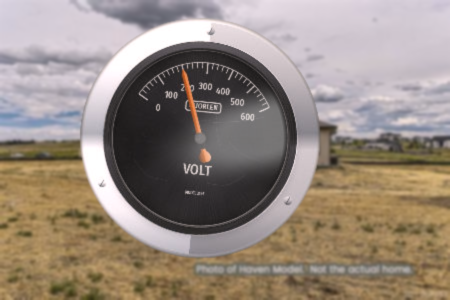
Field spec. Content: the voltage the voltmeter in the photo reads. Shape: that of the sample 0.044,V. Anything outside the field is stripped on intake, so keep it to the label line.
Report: 200,V
